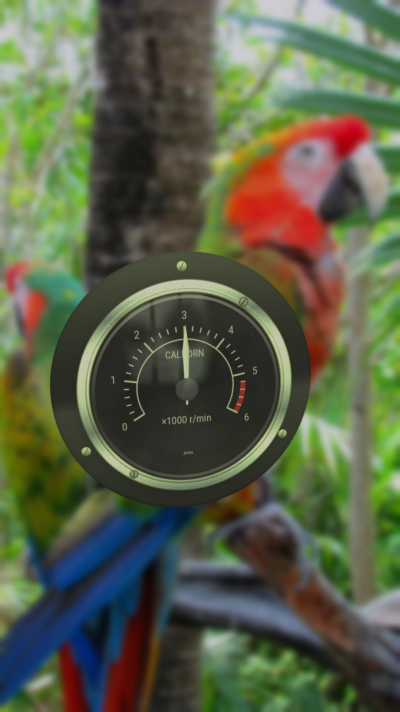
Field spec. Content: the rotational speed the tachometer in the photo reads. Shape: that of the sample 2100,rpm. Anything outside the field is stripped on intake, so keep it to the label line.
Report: 3000,rpm
